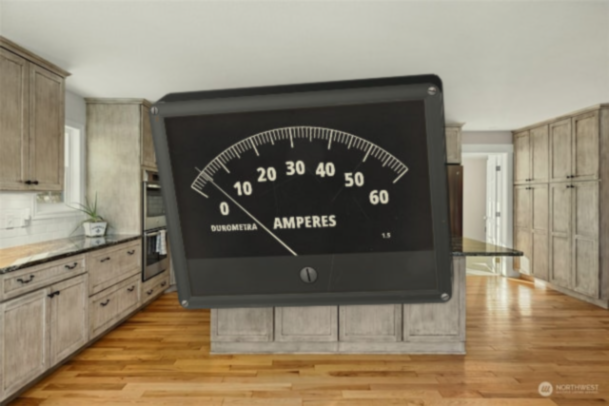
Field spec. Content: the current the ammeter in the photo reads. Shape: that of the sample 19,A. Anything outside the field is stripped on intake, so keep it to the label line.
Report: 5,A
